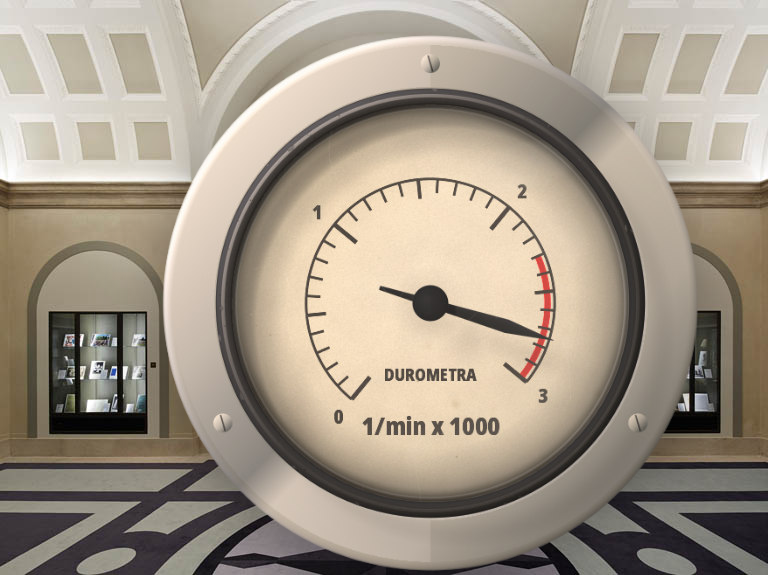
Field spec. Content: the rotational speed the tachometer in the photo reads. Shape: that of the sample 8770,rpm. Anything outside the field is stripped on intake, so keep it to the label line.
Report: 2750,rpm
